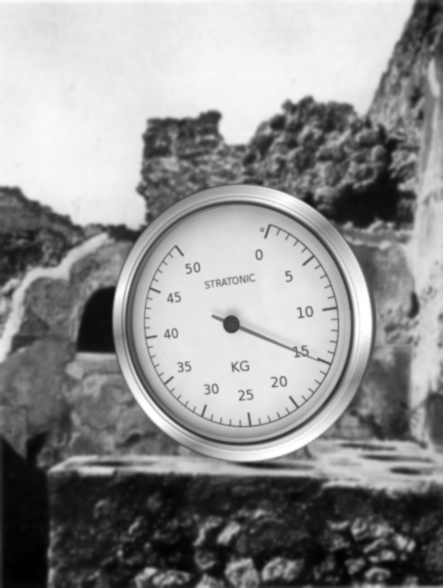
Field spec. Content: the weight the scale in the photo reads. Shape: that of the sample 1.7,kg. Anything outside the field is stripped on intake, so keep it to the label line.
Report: 15,kg
